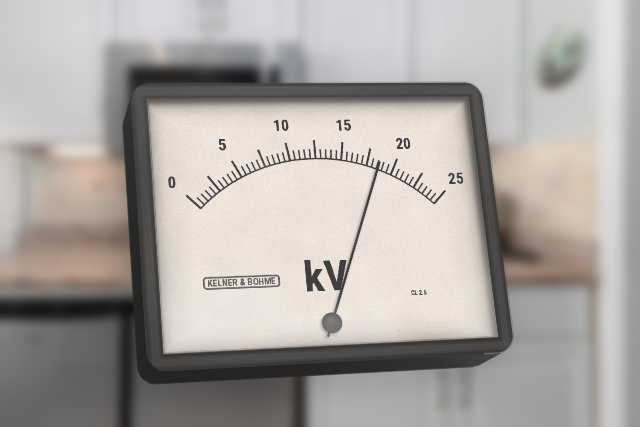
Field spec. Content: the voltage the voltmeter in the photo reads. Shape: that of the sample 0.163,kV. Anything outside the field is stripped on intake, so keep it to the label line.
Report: 18.5,kV
